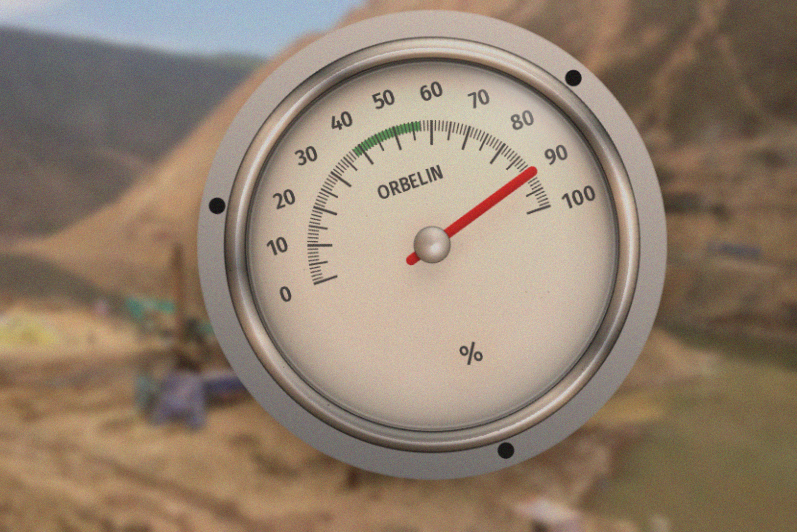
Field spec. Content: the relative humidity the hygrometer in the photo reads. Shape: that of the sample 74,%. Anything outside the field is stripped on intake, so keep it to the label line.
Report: 90,%
